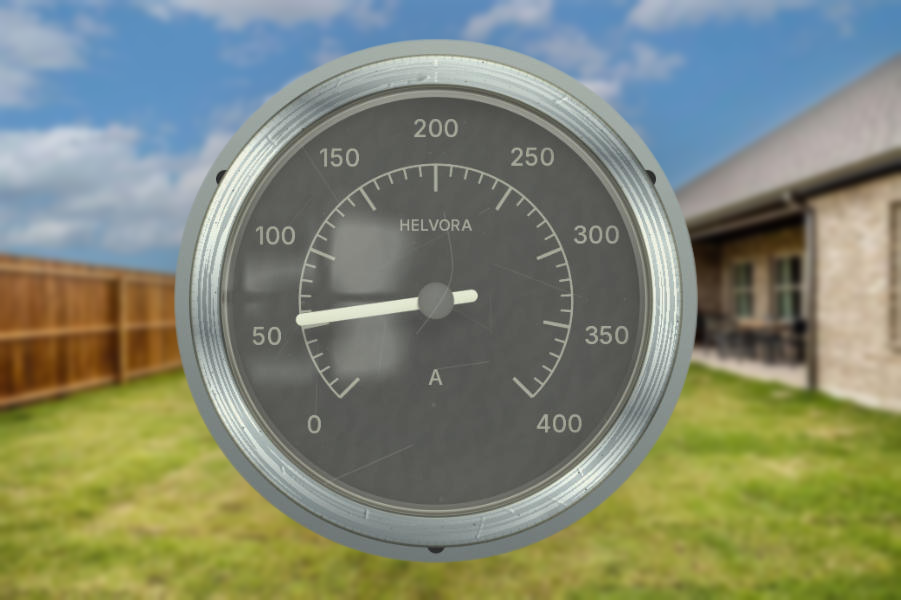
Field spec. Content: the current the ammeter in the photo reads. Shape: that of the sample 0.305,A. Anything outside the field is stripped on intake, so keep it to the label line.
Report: 55,A
